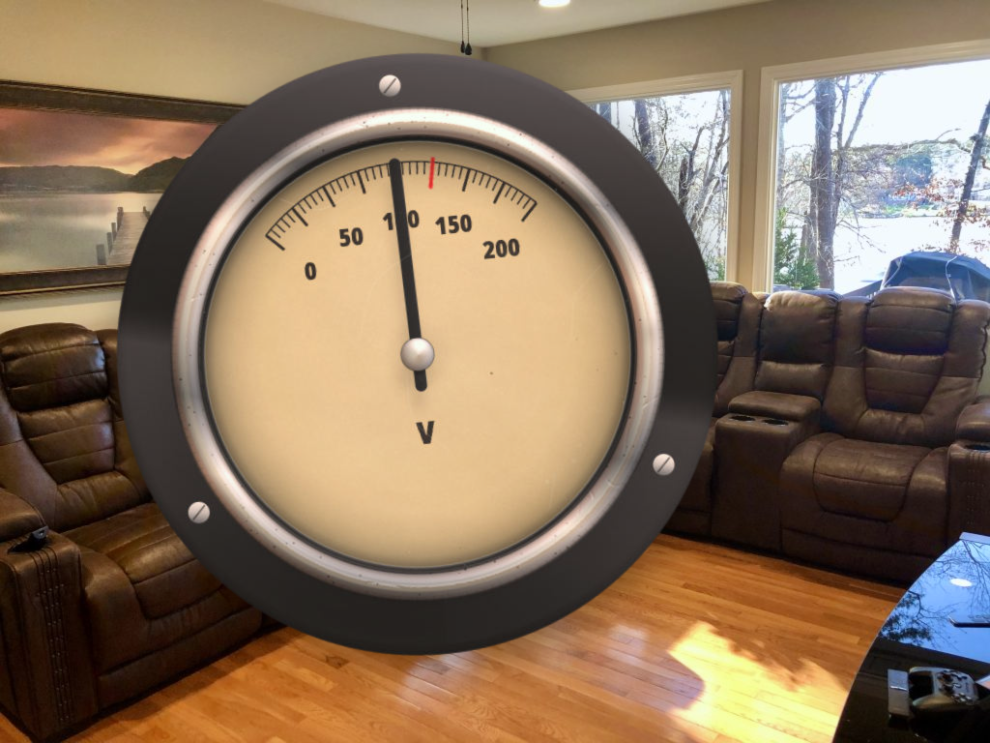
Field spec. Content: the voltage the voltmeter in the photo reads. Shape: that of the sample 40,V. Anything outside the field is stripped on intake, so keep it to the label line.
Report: 100,V
